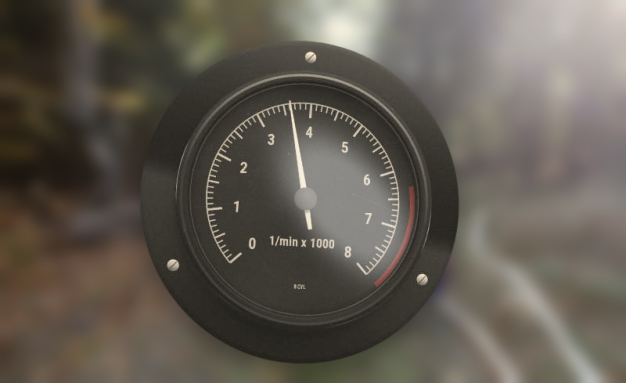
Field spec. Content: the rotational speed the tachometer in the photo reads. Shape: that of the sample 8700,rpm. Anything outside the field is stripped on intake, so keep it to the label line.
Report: 3600,rpm
